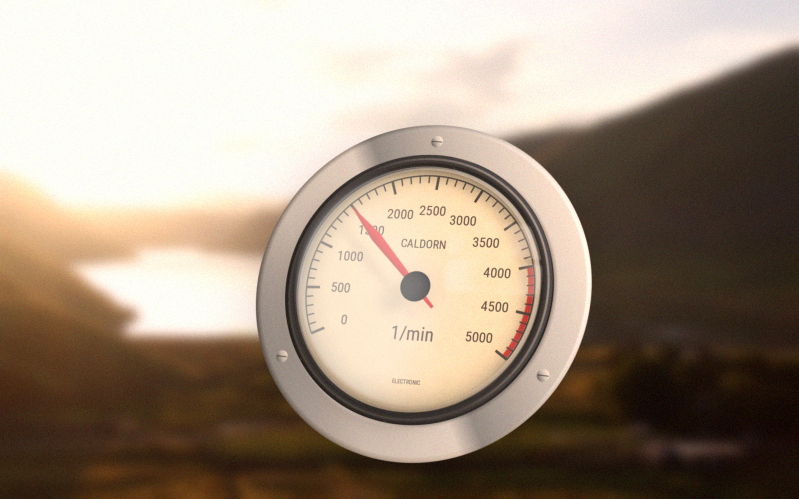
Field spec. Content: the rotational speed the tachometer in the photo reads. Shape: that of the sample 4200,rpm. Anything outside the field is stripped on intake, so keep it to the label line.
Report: 1500,rpm
